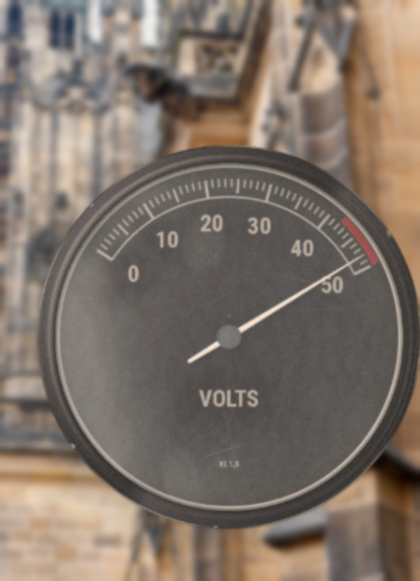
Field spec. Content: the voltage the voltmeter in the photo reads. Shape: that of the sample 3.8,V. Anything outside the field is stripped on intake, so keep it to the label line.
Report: 48,V
